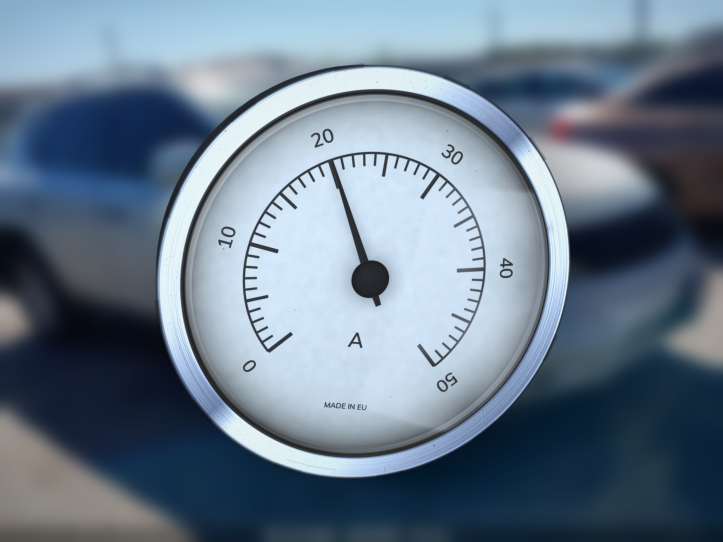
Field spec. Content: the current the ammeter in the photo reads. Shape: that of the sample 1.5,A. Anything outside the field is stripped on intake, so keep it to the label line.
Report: 20,A
